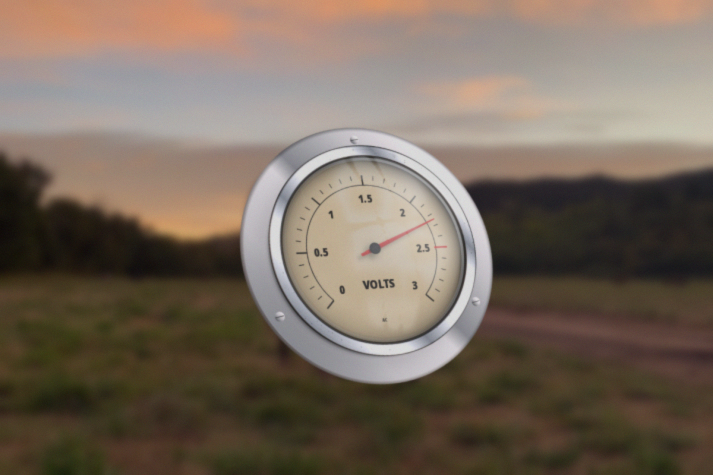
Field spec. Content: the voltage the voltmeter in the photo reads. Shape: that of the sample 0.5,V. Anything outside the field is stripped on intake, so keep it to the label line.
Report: 2.25,V
